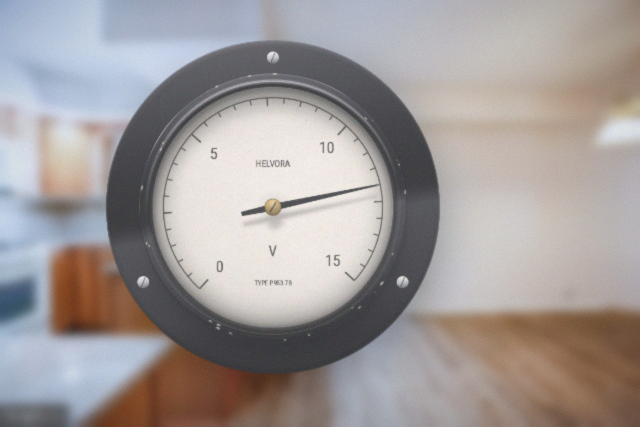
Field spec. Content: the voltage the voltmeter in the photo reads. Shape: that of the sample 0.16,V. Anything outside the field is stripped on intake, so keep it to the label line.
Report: 12,V
